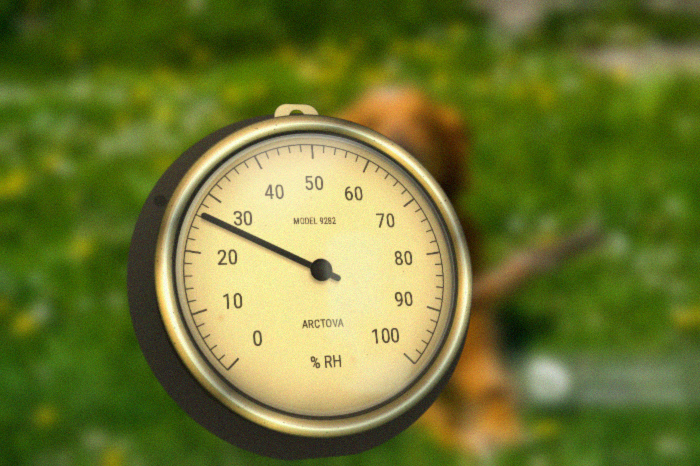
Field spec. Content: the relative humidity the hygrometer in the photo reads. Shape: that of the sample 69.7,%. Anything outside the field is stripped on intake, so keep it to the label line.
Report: 26,%
